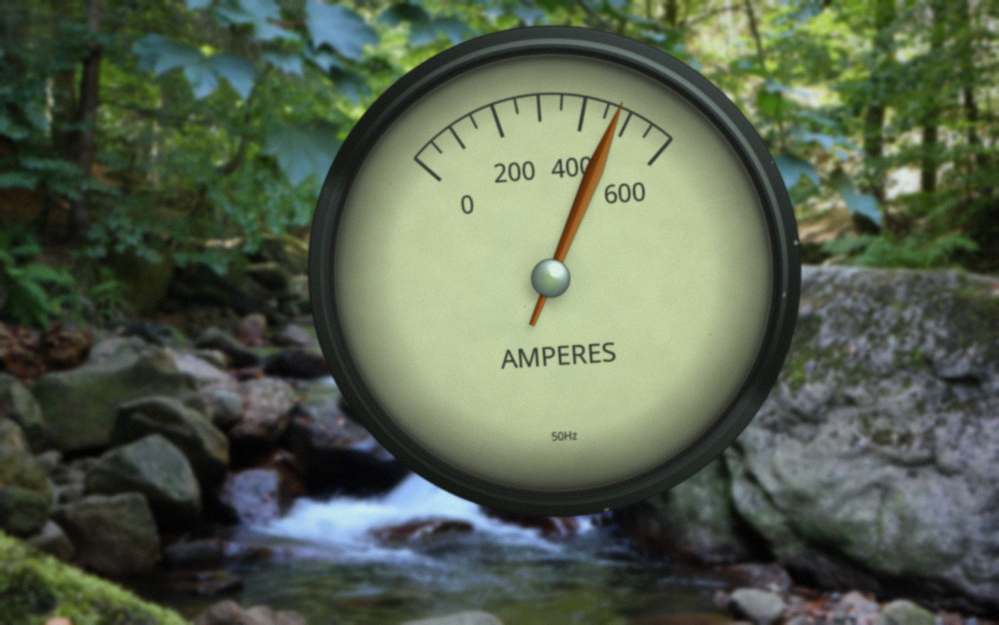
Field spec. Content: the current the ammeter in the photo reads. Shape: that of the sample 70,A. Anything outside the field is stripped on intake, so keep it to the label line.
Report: 475,A
